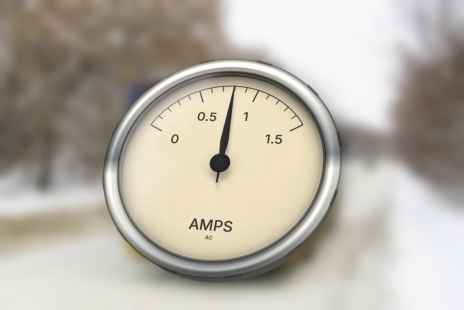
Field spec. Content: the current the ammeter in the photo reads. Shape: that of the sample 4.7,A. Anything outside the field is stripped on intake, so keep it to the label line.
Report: 0.8,A
